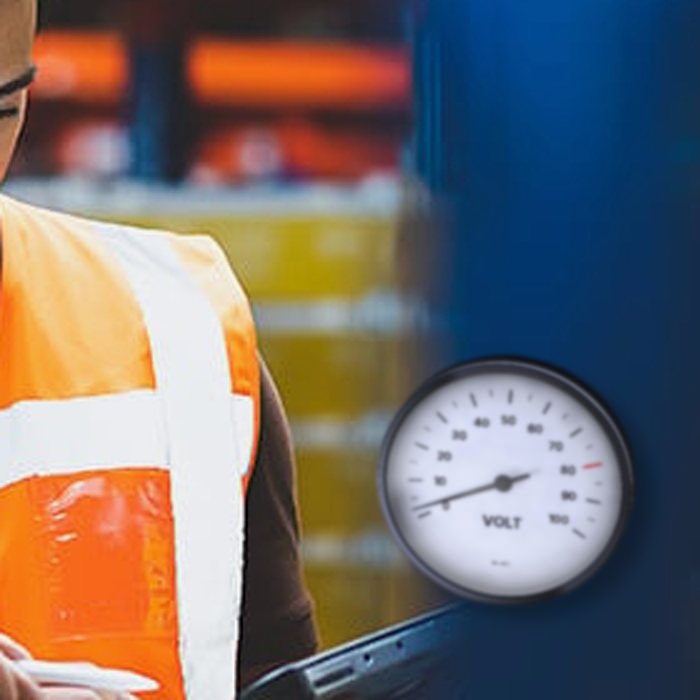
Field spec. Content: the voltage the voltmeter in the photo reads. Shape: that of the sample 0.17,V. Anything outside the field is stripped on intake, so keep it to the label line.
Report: 2.5,V
